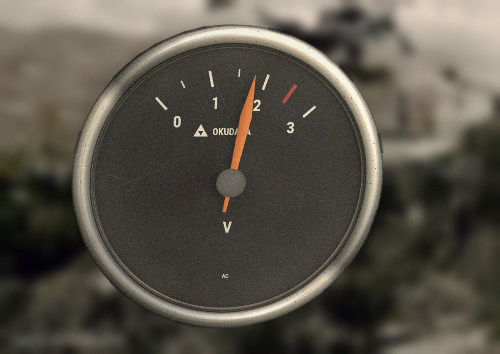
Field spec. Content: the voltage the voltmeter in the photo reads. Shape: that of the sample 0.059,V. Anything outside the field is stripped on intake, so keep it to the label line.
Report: 1.75,V
